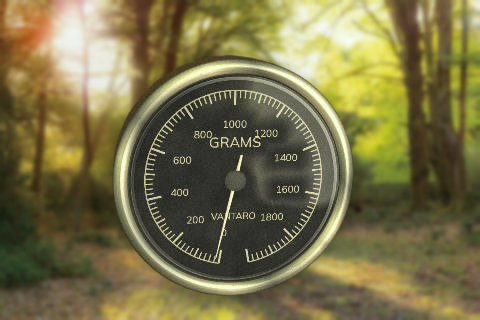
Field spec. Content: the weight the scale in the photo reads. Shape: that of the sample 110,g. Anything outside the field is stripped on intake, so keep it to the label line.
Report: 20,g
